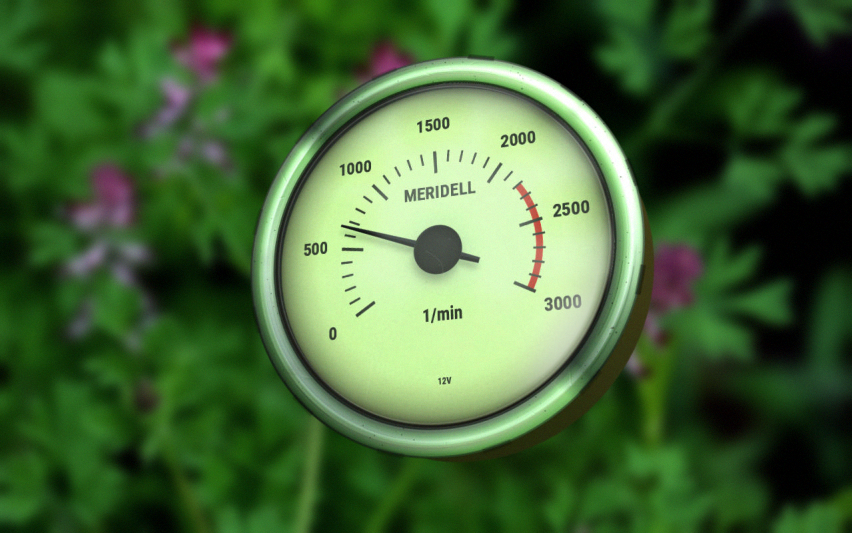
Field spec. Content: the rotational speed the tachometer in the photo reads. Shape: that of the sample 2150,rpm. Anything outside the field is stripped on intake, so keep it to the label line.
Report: 650,rpm
